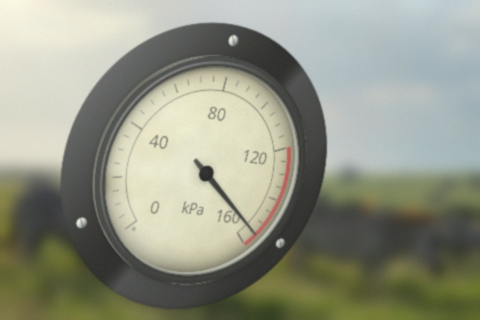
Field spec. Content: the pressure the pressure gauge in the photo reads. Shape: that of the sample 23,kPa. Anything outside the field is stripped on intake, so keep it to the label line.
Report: 155,kPa
